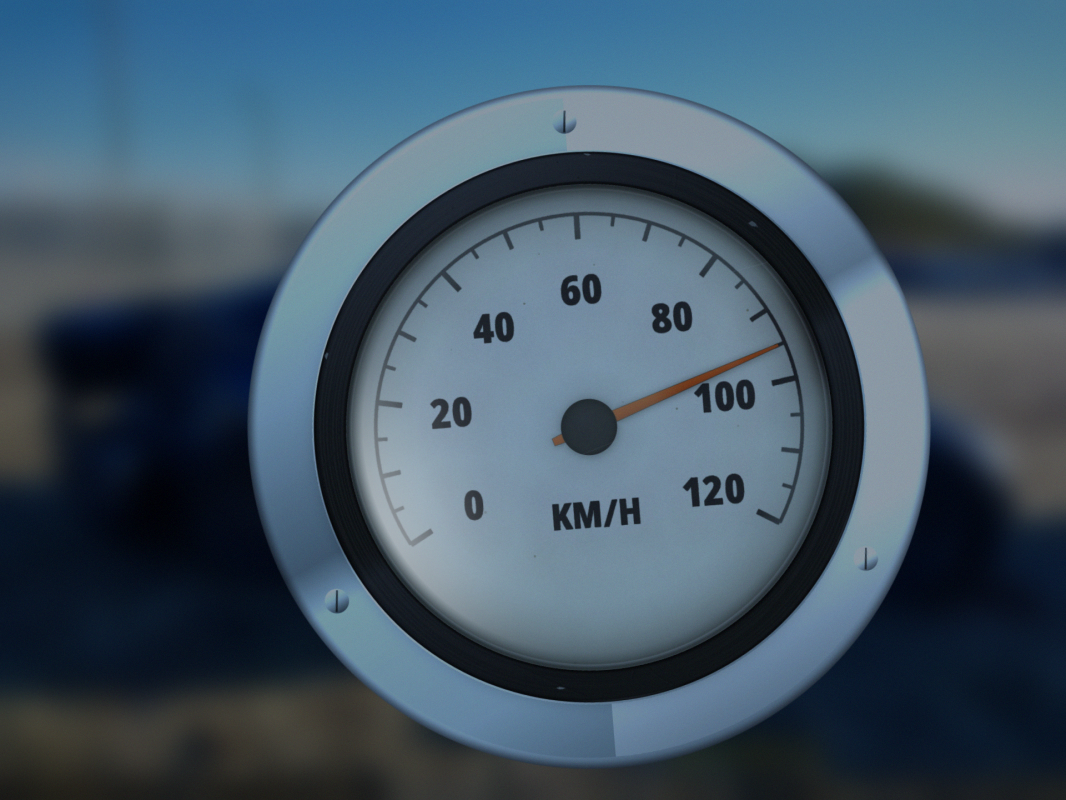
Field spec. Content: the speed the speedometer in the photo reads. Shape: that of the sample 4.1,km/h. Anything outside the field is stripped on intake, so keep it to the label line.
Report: 95,km/h
